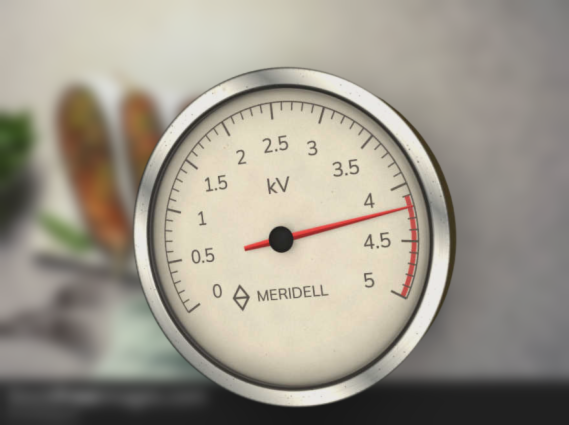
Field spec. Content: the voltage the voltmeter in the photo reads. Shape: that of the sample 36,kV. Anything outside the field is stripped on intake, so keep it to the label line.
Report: 4.2,kV
